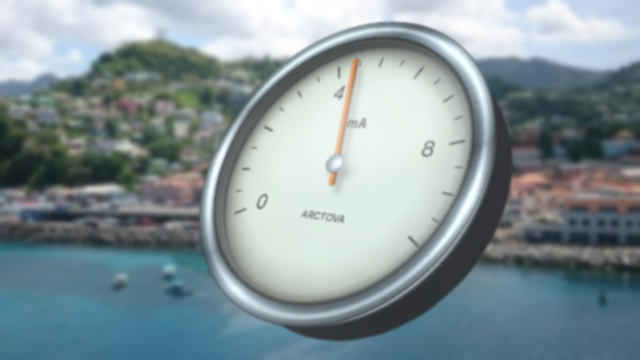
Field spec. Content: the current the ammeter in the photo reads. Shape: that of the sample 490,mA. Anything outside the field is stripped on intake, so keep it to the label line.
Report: 4.5,mA
